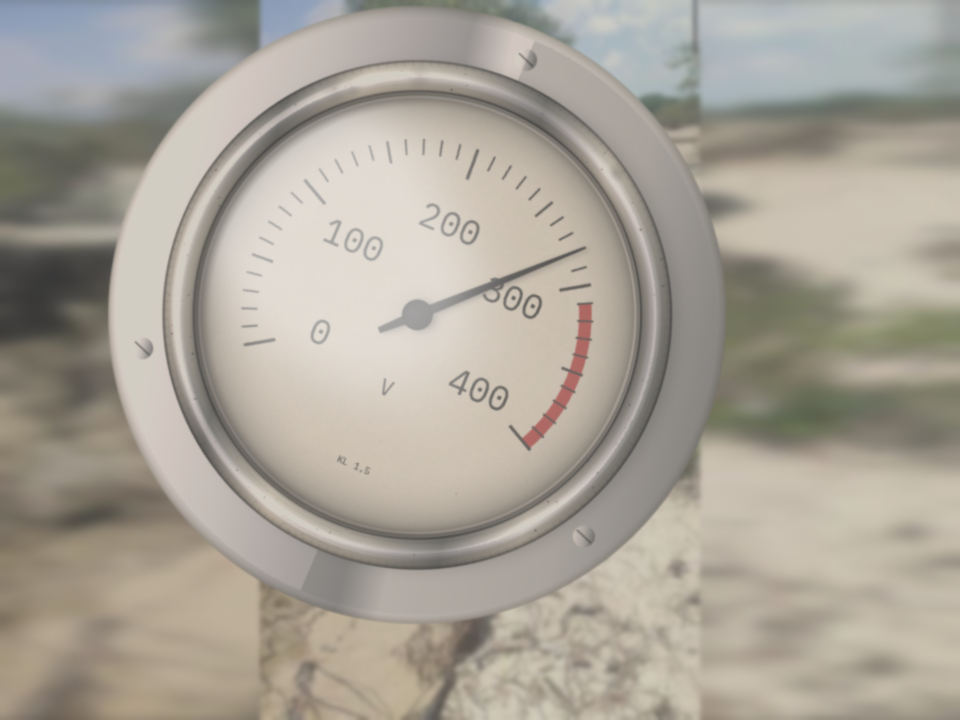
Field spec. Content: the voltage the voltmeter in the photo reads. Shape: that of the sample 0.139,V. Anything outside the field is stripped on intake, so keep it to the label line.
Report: 280,V
